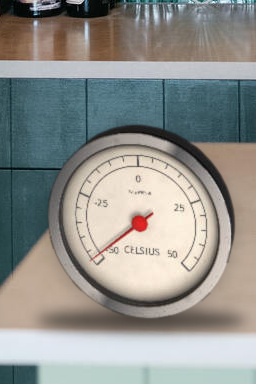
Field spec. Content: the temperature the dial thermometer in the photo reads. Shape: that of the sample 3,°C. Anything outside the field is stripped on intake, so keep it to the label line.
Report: -47.5,°C
